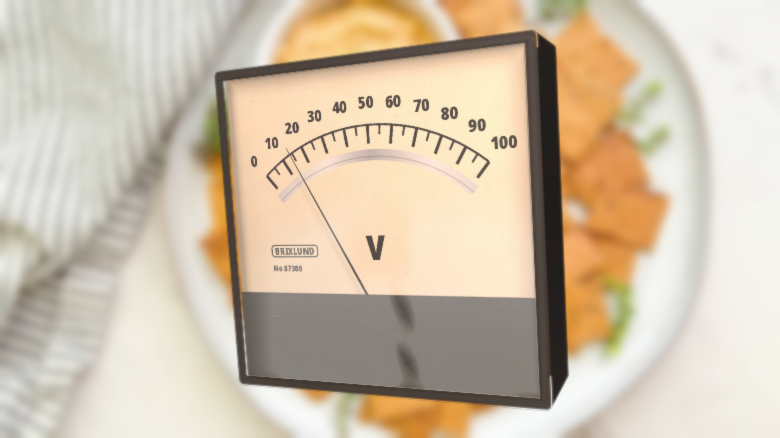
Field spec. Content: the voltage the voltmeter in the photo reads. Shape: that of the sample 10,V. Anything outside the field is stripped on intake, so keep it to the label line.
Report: 15,V
